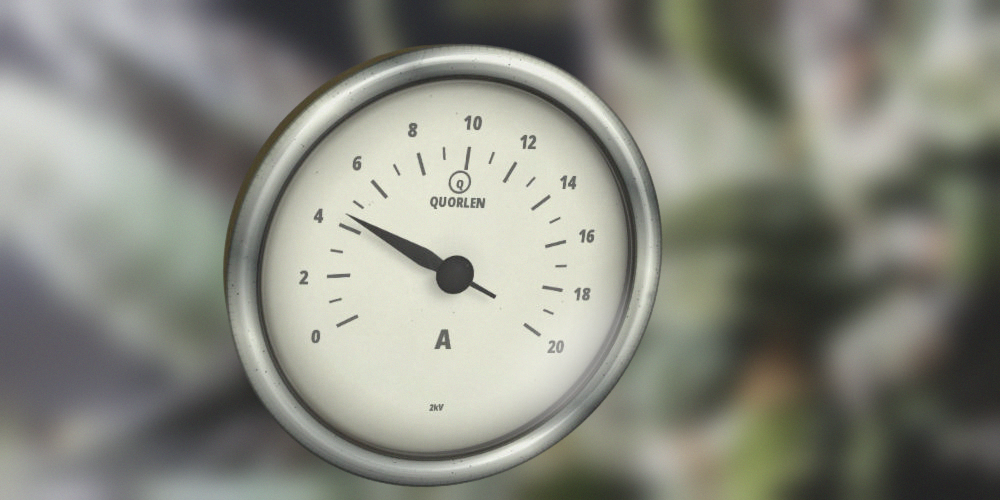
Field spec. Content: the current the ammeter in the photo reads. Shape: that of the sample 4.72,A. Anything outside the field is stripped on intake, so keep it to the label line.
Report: 4.5,A
